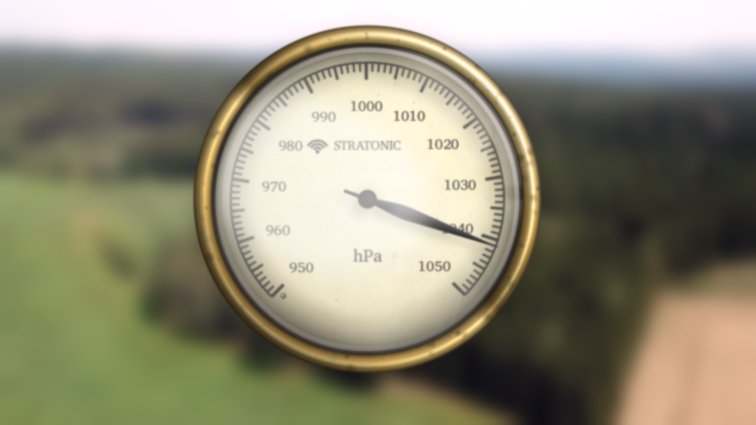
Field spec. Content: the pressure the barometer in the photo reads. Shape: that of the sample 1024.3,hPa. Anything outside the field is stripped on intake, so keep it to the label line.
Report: 1041,hPa
